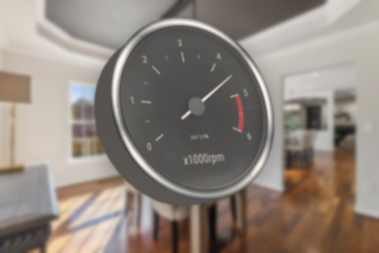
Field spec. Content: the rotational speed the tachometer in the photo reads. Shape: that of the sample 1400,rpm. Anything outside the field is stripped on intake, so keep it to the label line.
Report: 4500,rpm
